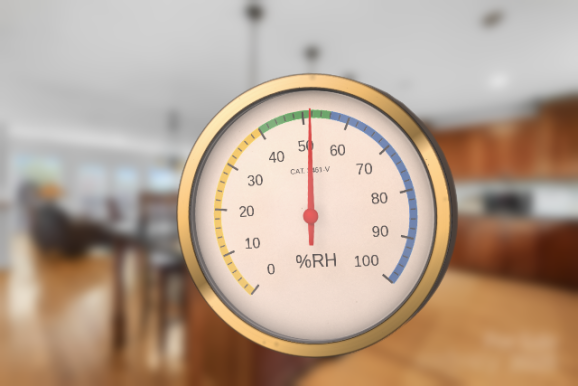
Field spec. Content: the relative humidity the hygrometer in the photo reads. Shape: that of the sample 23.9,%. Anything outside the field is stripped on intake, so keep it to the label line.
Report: 52,%
